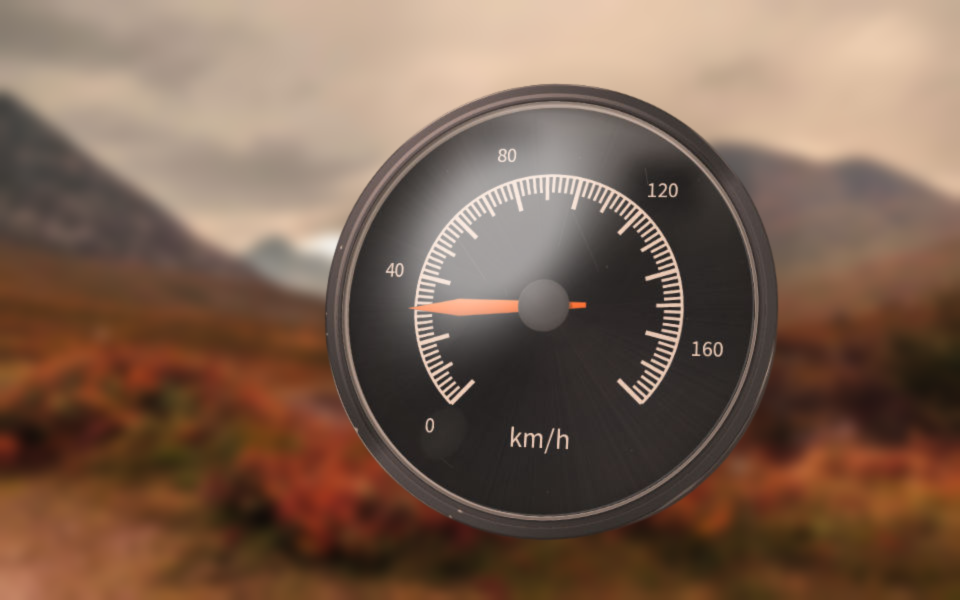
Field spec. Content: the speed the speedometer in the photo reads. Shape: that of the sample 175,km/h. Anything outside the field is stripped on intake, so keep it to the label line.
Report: 30,km/h
